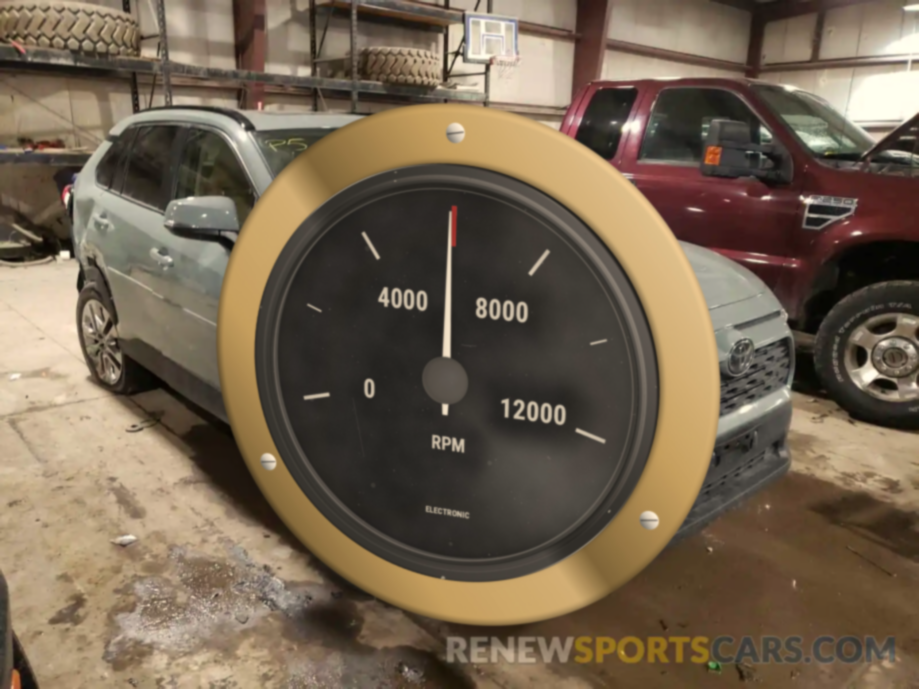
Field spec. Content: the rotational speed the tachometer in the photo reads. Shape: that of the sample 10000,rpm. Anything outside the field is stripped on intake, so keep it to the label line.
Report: 6000,rpm
